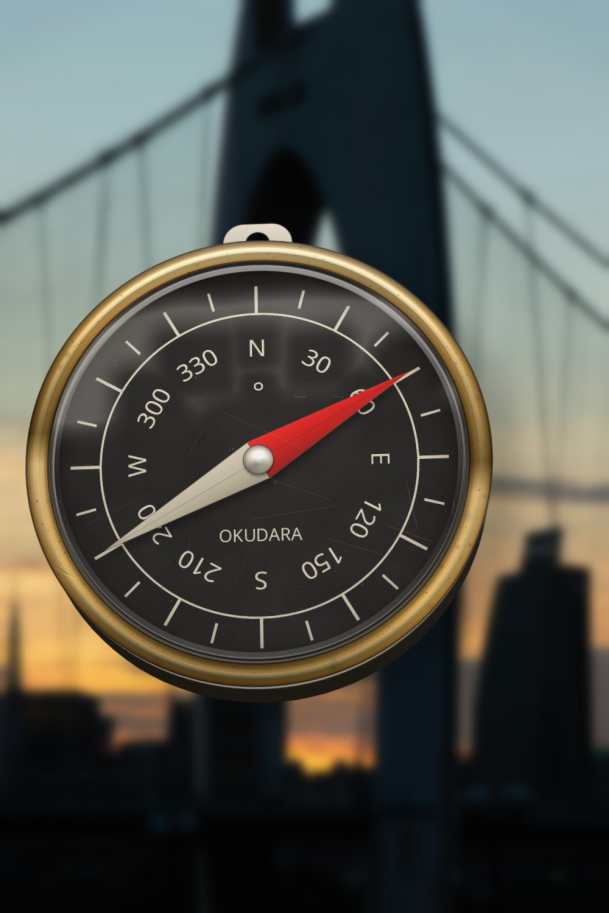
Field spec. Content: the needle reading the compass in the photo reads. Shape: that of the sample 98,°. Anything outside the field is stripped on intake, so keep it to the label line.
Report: 60,°
